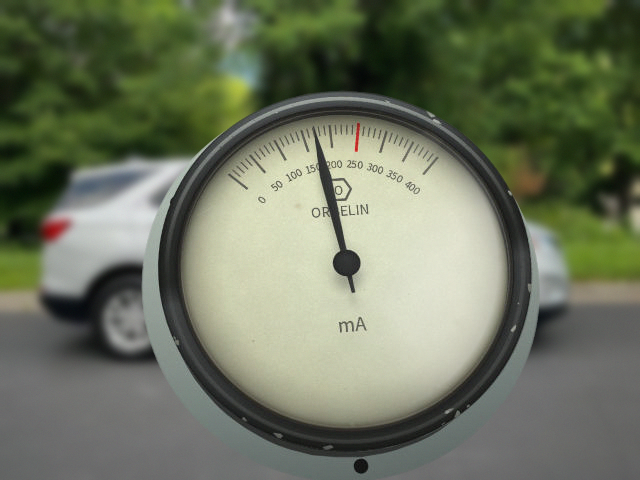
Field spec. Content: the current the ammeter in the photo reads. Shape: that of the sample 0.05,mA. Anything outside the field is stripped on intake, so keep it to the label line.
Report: 170,mA
